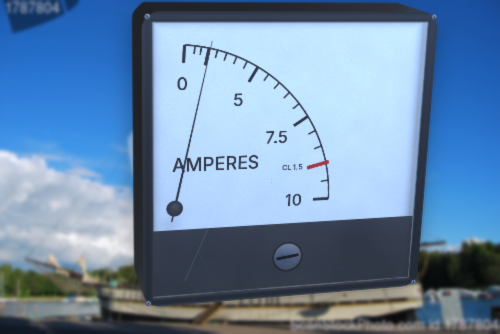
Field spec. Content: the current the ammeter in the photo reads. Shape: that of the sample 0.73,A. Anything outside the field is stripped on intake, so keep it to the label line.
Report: 2.5,A
